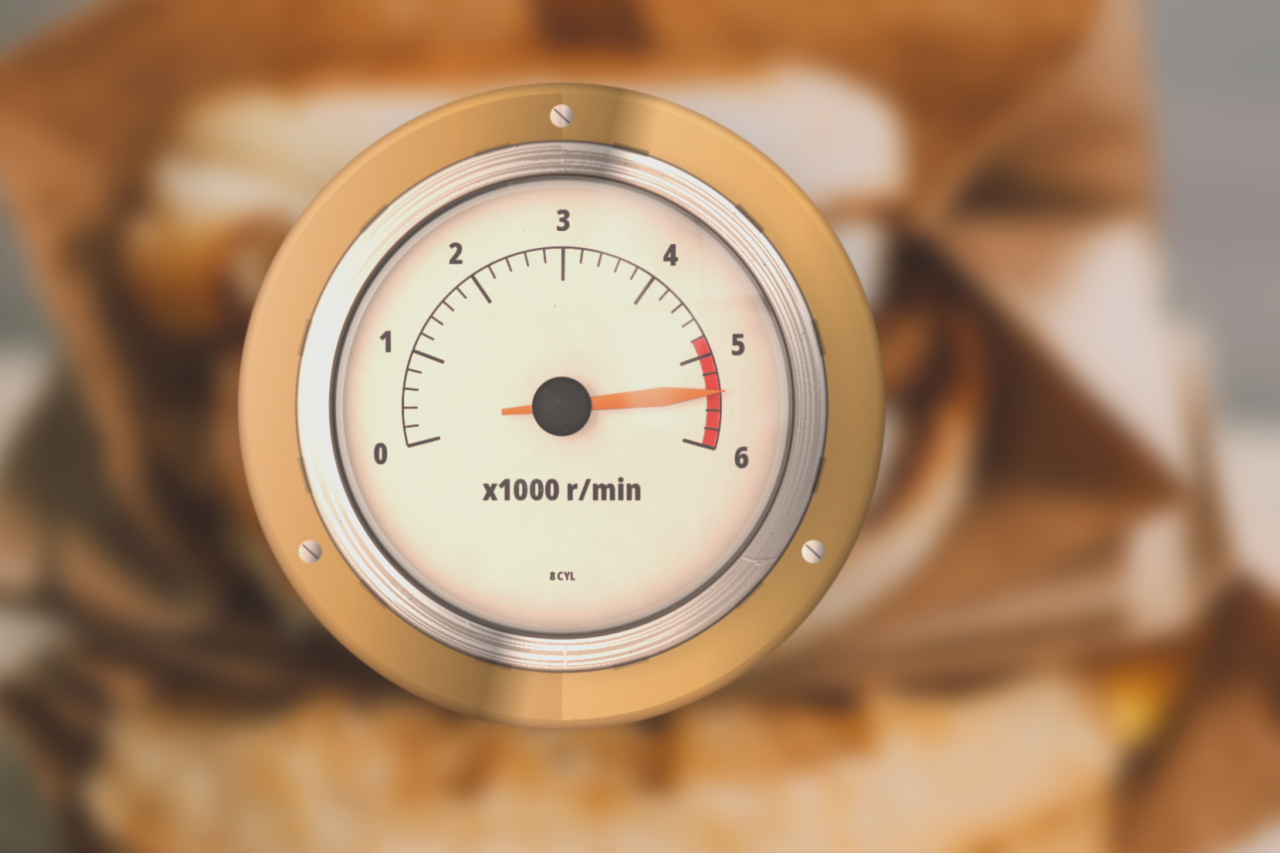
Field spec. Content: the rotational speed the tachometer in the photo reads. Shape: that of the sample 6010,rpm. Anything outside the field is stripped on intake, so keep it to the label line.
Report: 5400,rpm
